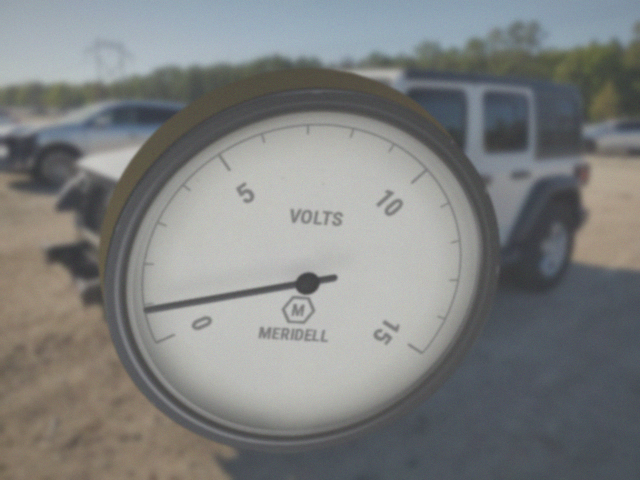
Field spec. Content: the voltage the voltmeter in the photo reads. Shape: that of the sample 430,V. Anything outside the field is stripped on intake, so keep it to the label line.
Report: 1,V
